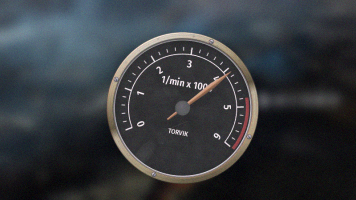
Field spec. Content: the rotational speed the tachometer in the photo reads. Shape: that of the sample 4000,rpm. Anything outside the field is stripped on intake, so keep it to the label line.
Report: 4100,rpm
